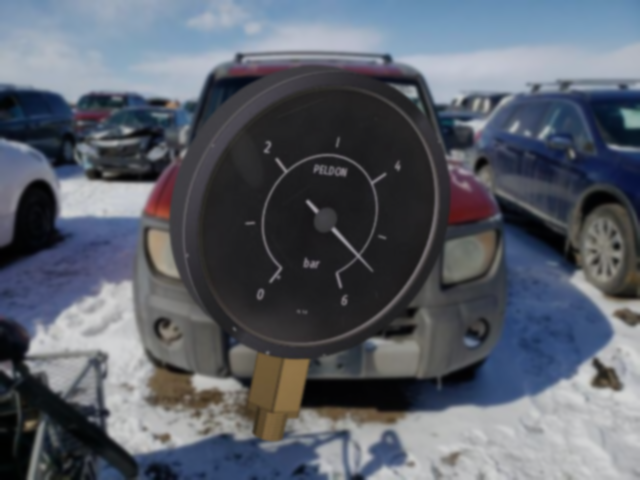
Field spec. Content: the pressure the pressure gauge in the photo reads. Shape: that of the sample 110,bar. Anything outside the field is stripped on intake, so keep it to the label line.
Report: 5.5,bar
